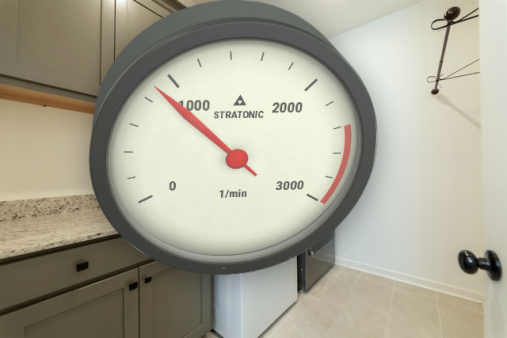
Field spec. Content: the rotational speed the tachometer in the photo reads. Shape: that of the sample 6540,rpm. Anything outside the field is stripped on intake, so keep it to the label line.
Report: 900,rpm
